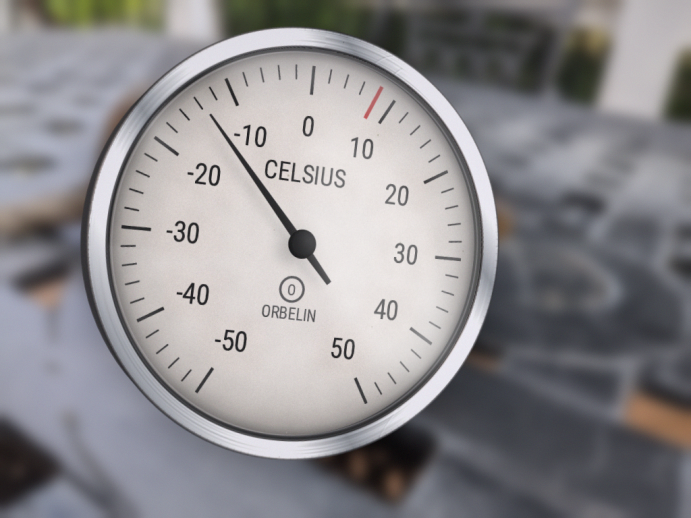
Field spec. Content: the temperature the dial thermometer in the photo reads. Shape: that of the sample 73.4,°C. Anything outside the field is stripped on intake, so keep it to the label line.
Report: -14,°C
